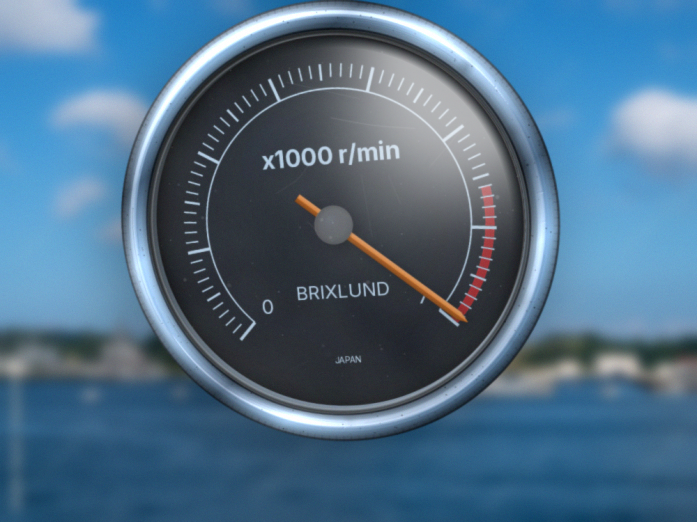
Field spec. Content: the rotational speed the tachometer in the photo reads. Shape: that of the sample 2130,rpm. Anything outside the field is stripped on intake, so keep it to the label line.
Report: 6900,rpm
